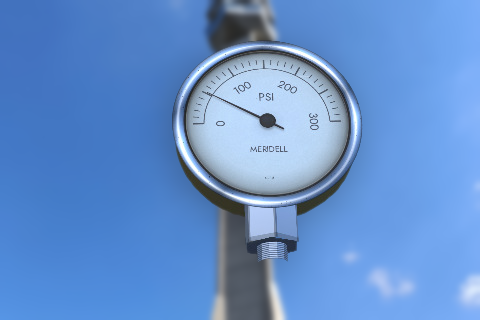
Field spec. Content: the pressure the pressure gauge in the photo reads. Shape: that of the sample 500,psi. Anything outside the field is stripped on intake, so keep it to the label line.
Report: 50,psi
